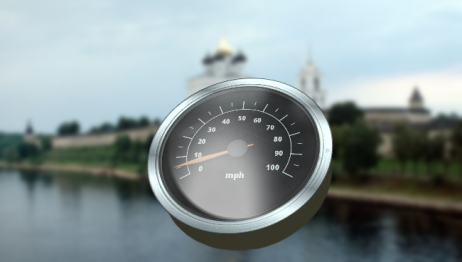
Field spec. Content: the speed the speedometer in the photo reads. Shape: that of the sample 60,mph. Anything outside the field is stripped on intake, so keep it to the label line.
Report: 5,mph
